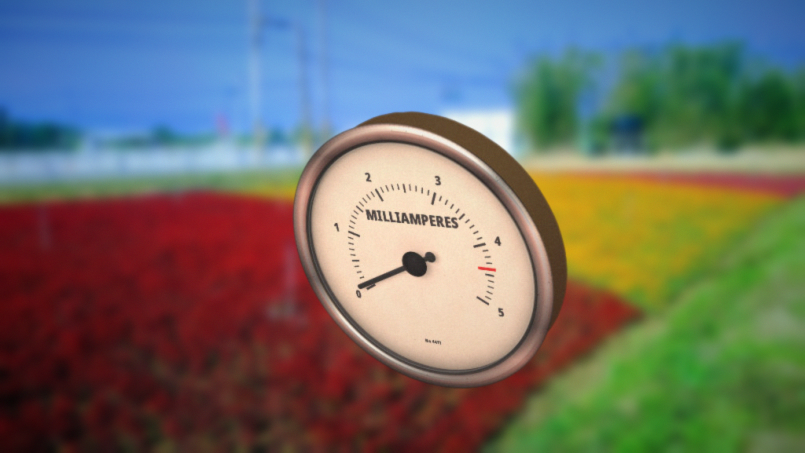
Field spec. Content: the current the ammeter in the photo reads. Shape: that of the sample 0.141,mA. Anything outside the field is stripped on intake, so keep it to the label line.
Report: 0.1,mA
